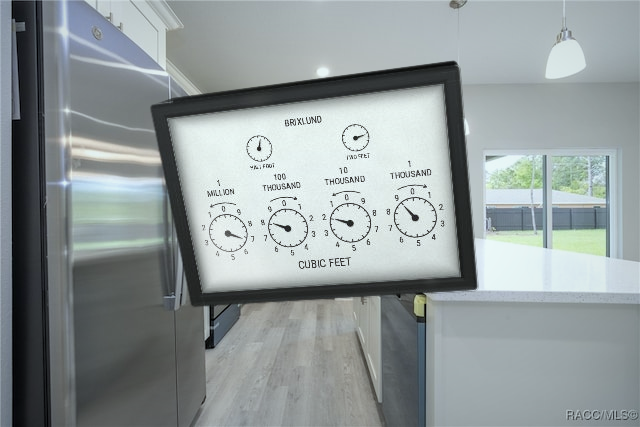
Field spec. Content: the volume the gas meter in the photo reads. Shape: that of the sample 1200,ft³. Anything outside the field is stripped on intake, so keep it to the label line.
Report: 681900,ft³
